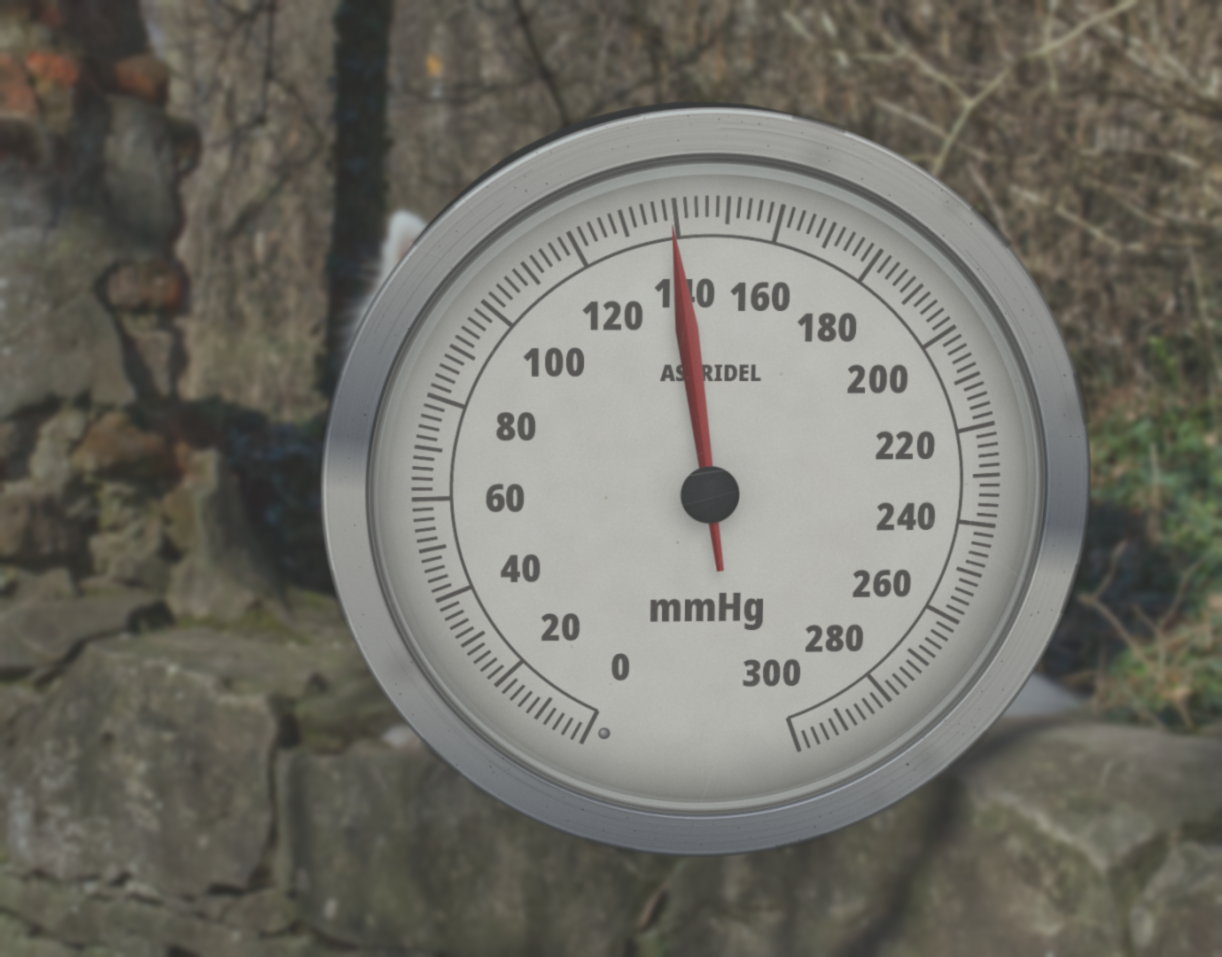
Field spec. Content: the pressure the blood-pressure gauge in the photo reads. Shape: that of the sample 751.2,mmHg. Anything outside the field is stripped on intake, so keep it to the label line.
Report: 139,mmHg
